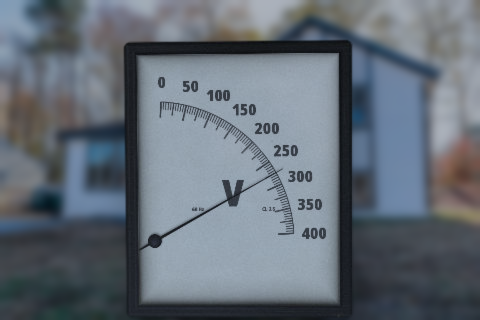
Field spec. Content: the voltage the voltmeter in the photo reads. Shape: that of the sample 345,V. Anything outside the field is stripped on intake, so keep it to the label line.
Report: 275,V
